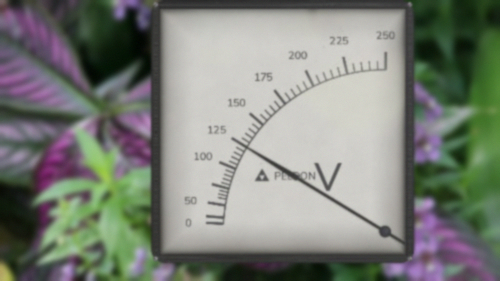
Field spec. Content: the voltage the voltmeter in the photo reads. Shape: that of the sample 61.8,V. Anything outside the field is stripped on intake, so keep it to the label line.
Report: 125,V
